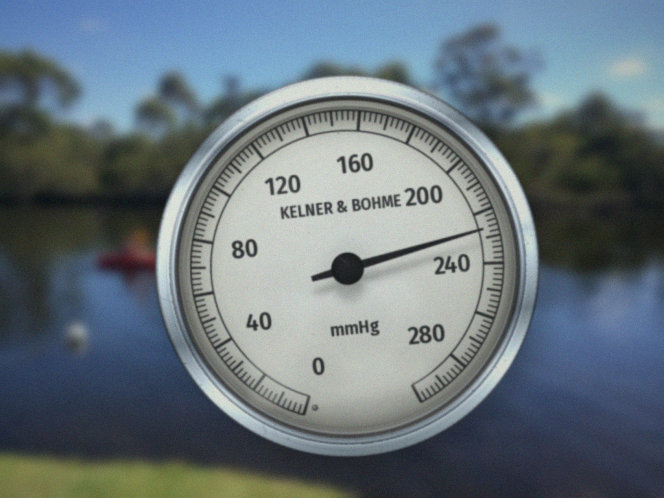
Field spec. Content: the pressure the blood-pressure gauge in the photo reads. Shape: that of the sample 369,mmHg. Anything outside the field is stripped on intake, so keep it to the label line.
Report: 226,mmHg
